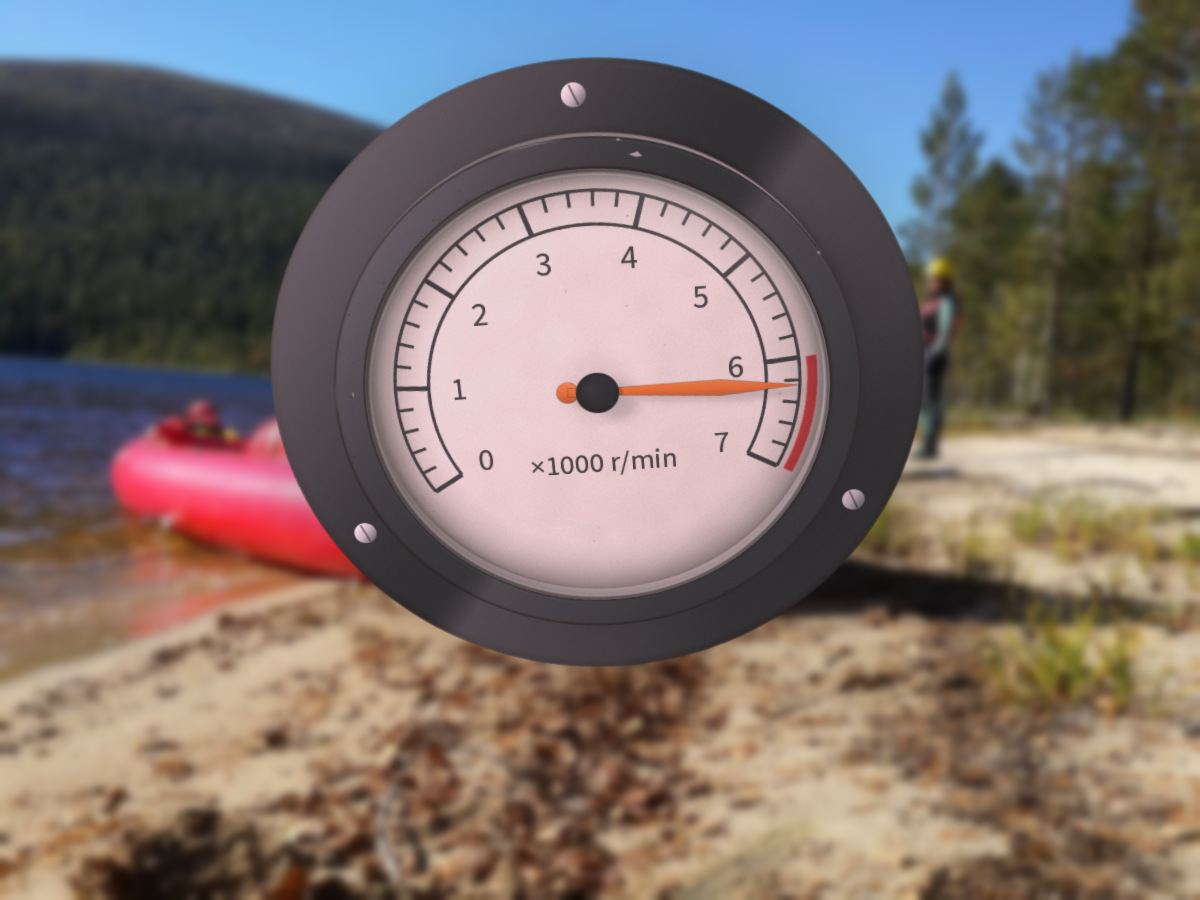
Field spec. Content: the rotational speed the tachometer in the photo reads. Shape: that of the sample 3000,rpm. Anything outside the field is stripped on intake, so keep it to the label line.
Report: 6200,rpm
